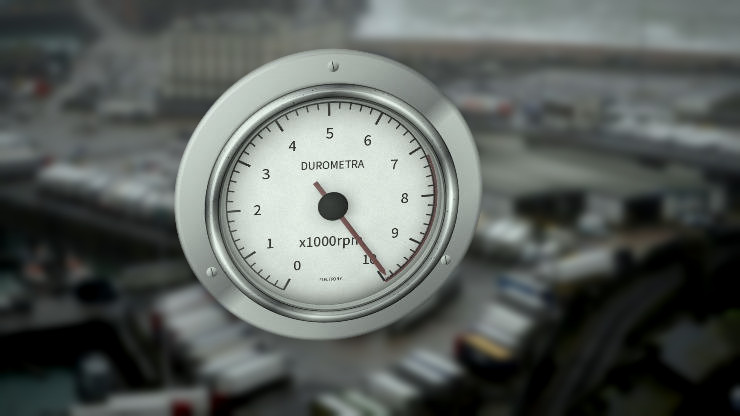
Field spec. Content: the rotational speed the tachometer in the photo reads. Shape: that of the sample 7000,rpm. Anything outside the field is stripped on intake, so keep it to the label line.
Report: 9900,rpm
